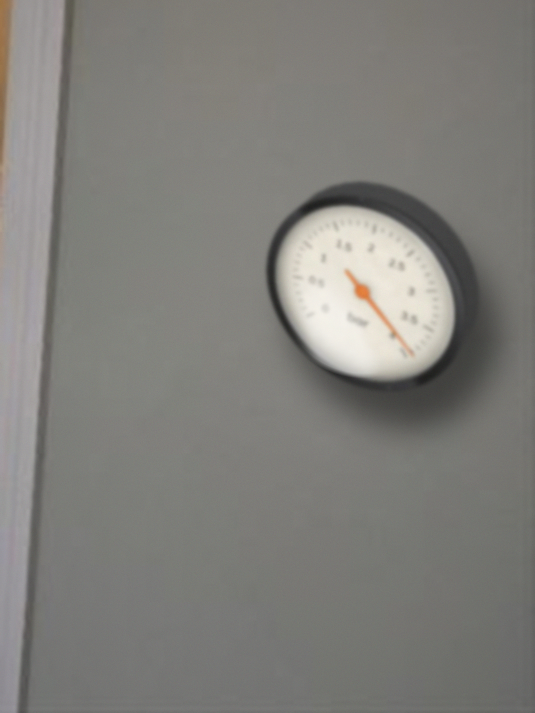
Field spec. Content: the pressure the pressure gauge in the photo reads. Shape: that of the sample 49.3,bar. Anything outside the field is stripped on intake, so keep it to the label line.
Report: 3.9,bar
